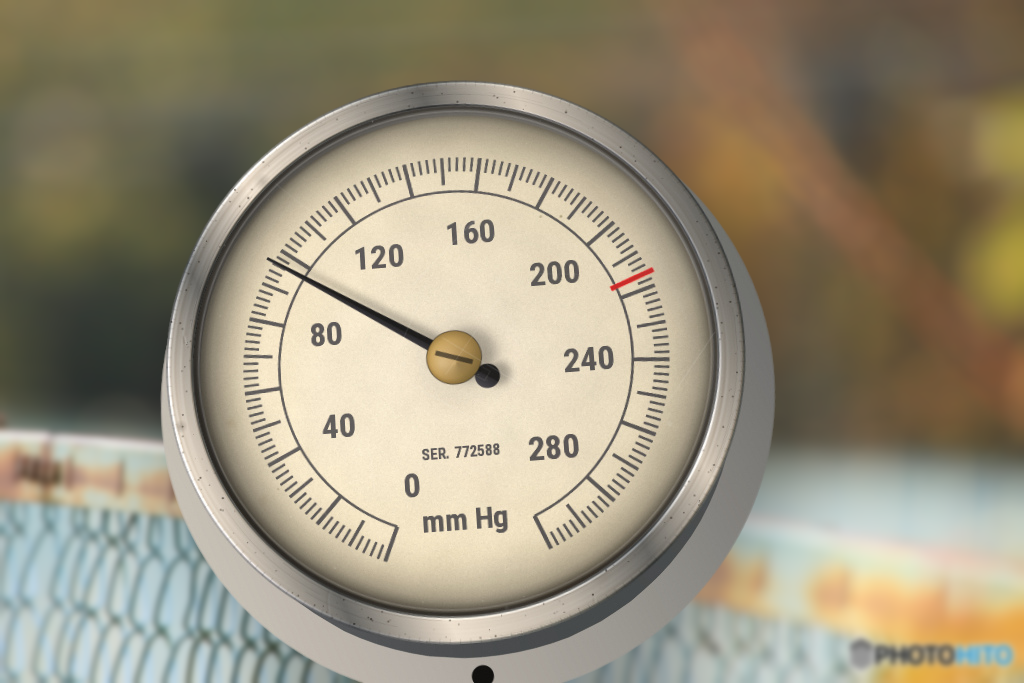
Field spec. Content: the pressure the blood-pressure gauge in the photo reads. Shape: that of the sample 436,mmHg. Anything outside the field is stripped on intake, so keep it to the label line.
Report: 96,mmHg
